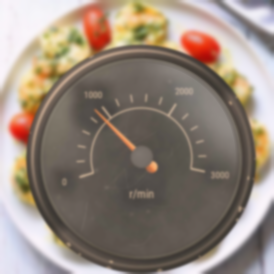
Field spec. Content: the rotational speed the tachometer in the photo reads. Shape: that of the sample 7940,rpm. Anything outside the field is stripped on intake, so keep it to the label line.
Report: 900,rpm
